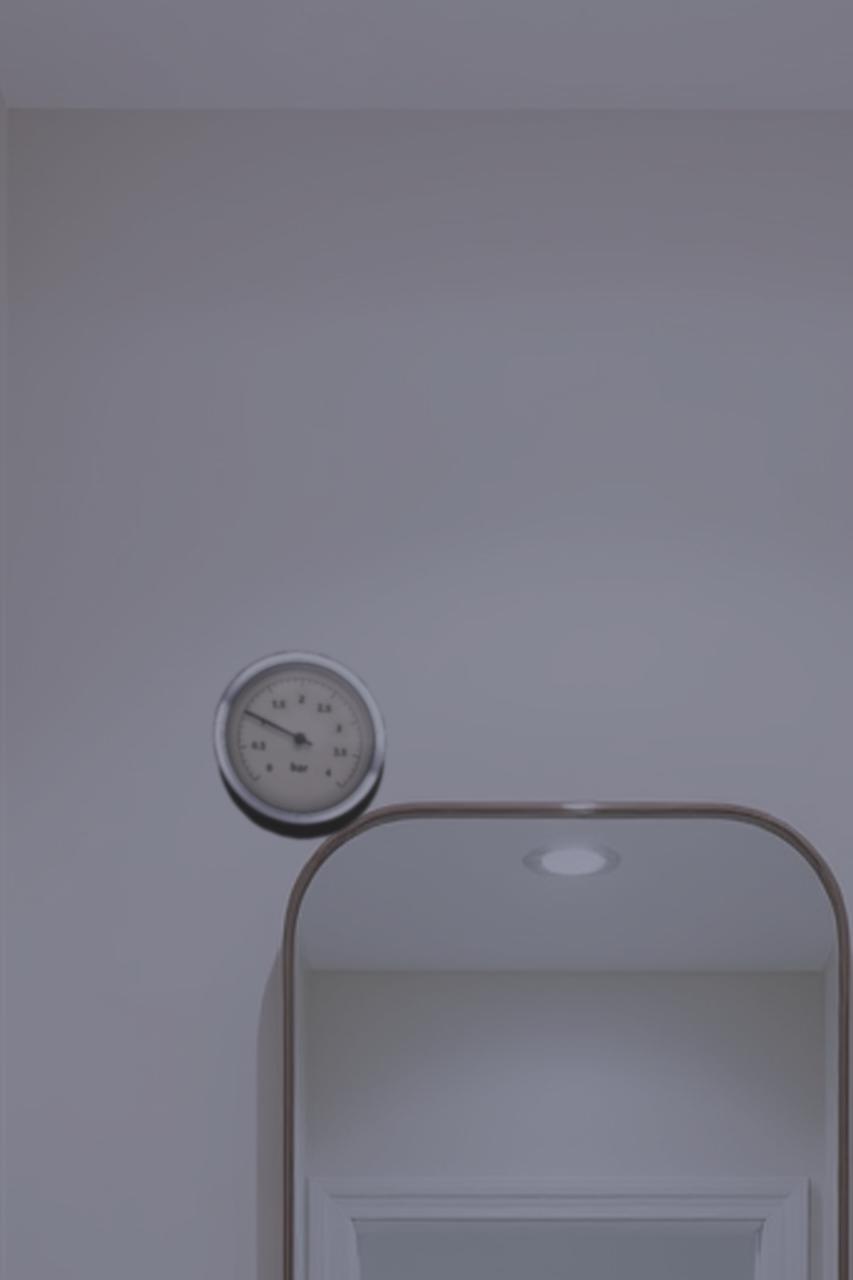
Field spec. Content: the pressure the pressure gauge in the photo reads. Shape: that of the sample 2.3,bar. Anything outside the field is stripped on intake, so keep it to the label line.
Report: 1,bar
